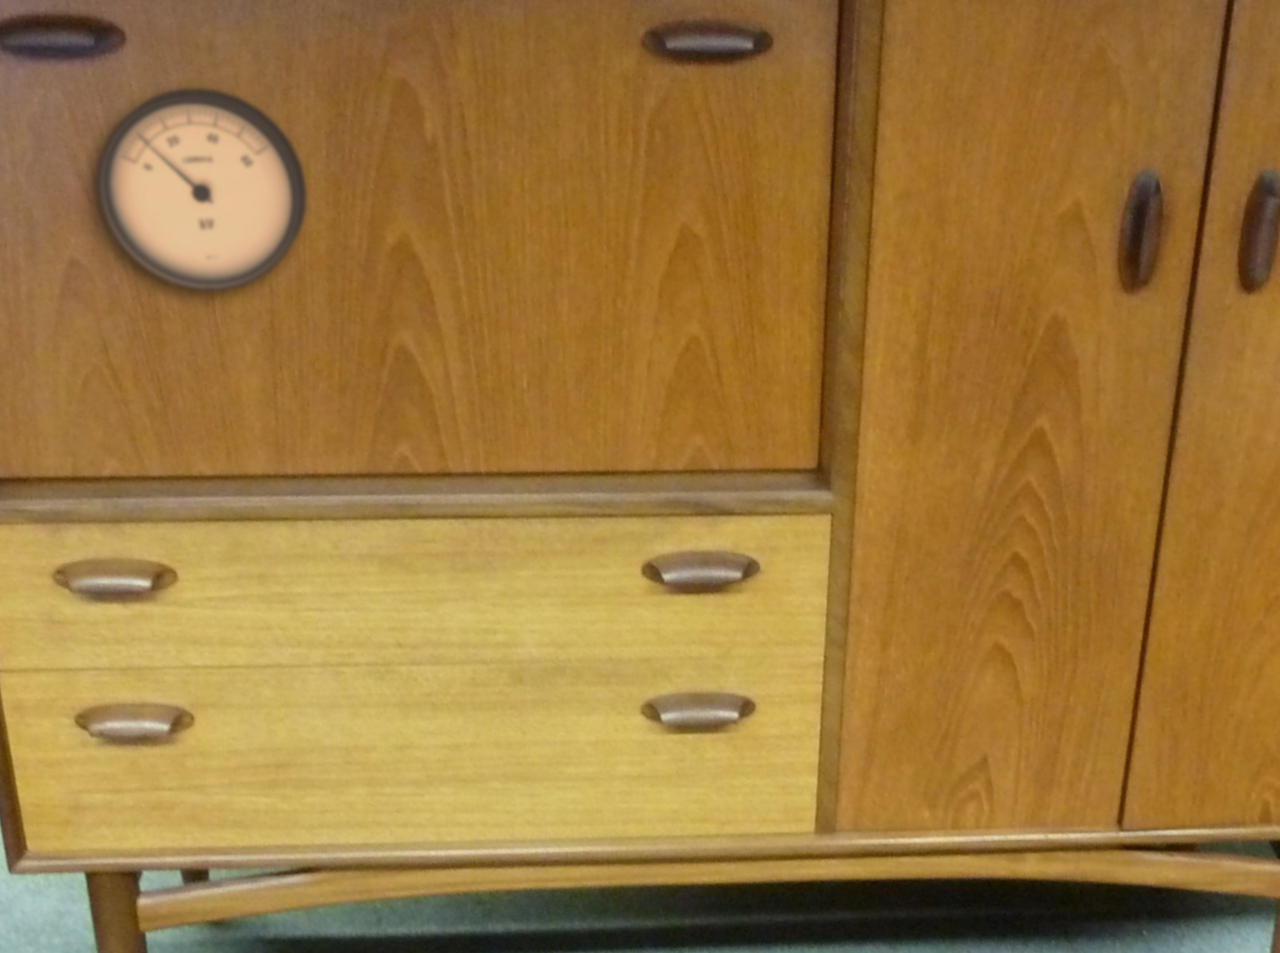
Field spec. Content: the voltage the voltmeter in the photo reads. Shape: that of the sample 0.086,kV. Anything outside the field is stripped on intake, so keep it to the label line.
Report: 10,kV
